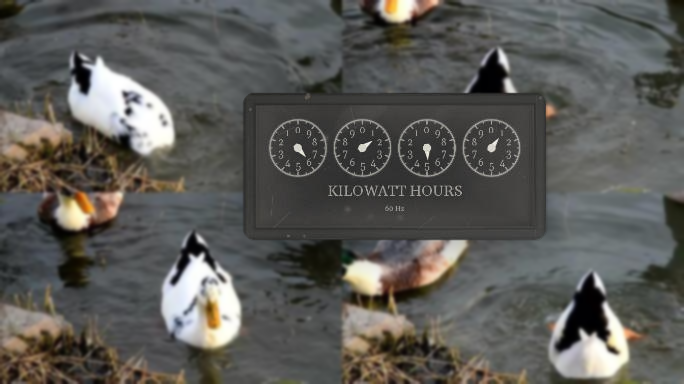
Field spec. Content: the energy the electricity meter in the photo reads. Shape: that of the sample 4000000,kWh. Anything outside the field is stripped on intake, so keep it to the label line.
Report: 6151,kWh
